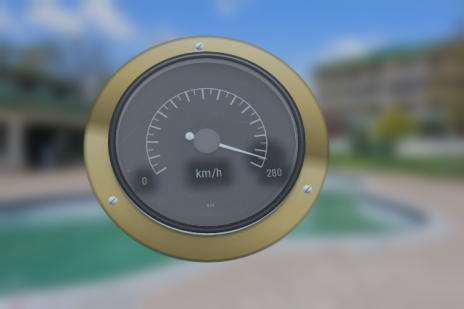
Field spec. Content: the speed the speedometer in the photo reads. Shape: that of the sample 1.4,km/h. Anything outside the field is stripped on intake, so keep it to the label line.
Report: 270,km/h
